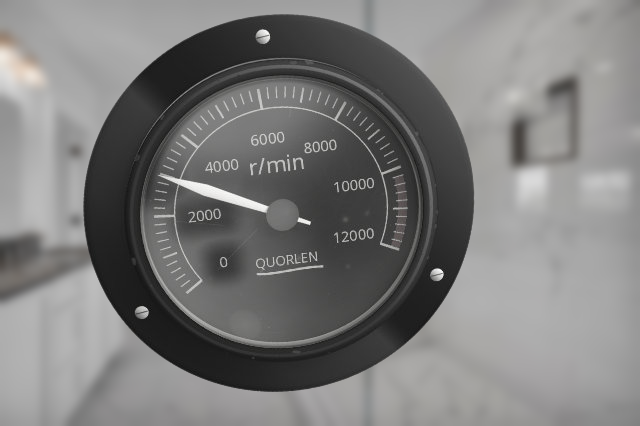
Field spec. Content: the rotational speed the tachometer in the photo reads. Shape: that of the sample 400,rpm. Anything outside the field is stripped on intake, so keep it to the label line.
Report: 3000,rpm
